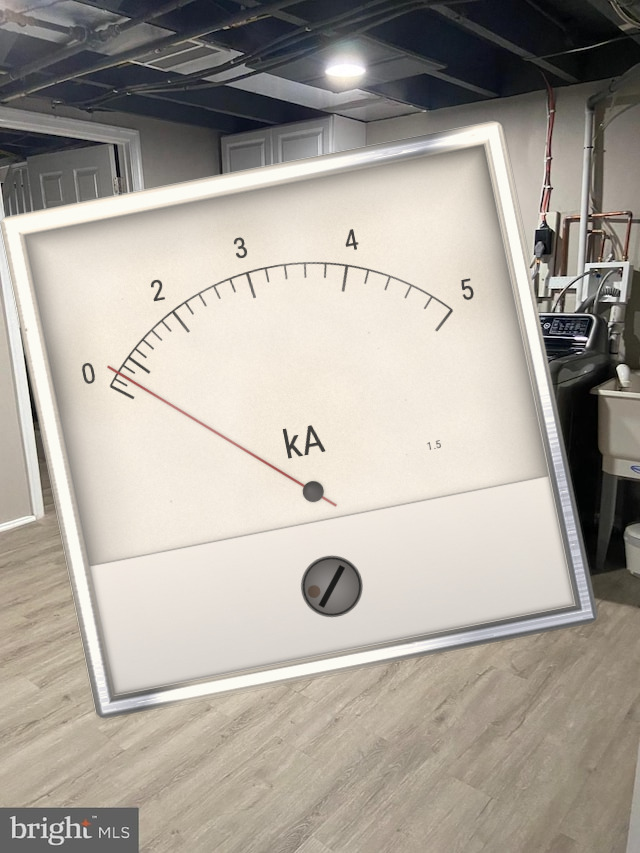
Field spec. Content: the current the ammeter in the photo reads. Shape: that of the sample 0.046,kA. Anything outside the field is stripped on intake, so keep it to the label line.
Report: 0.6,kA
